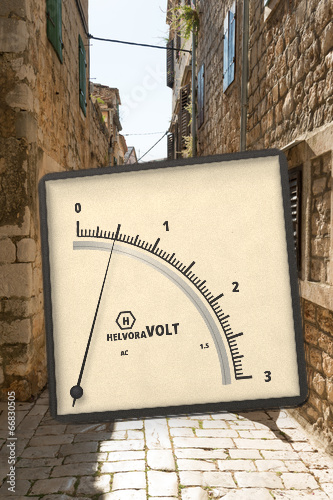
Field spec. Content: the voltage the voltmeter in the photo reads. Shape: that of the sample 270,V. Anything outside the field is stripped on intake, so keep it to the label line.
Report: 0.5,V
